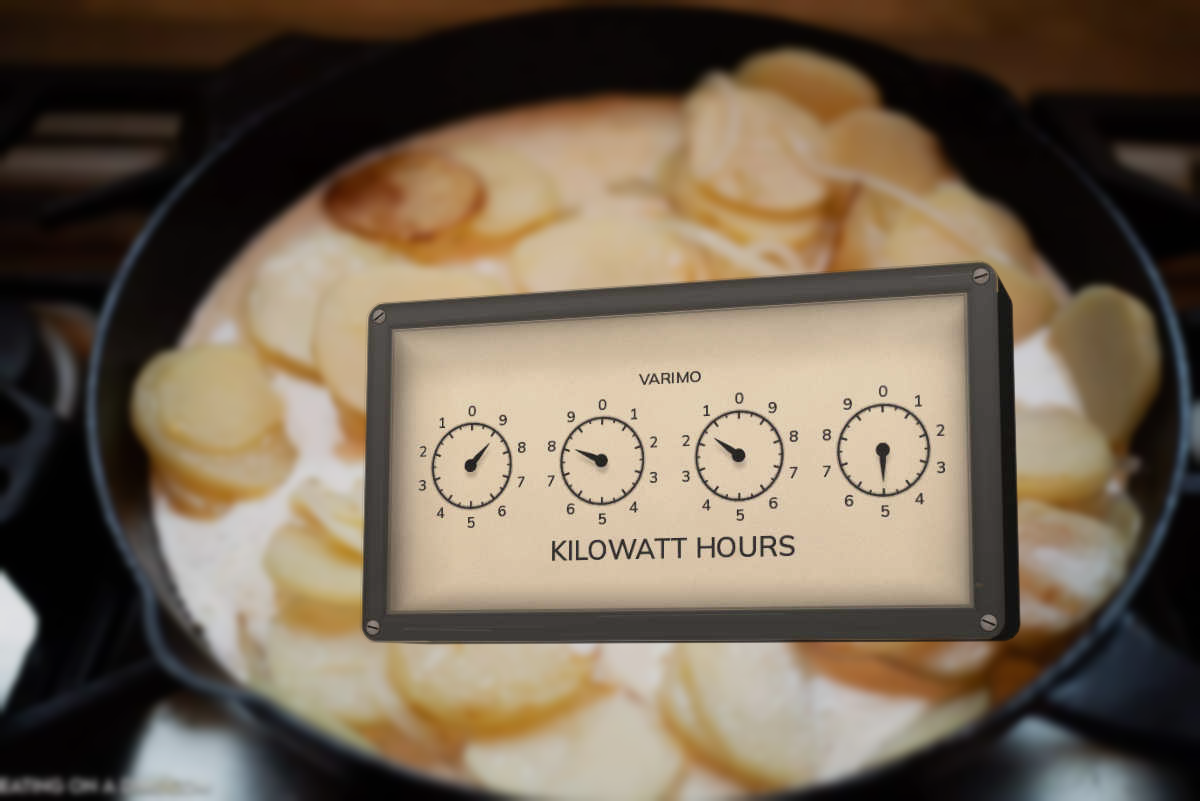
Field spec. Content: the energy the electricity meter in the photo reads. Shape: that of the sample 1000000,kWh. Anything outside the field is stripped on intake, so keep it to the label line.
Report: 8815,kWh
